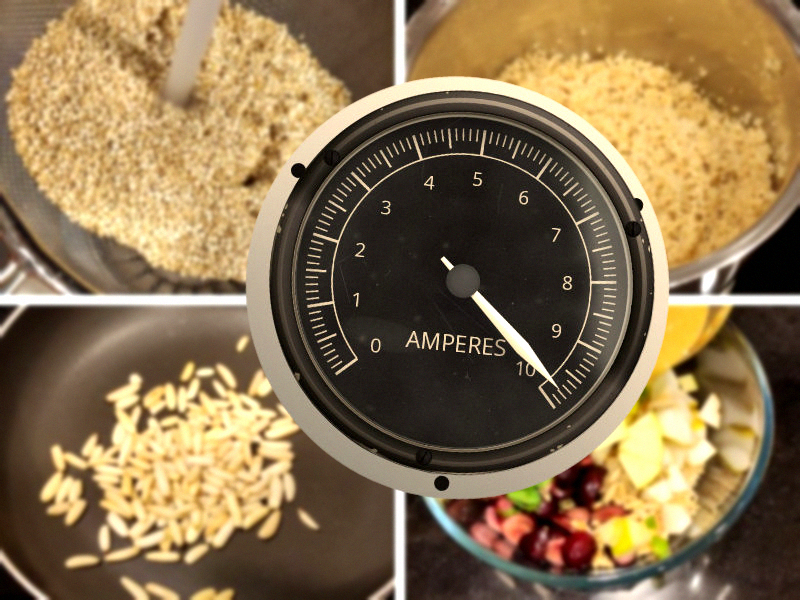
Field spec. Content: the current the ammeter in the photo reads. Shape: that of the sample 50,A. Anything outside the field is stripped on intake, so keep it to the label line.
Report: 9.8,A
